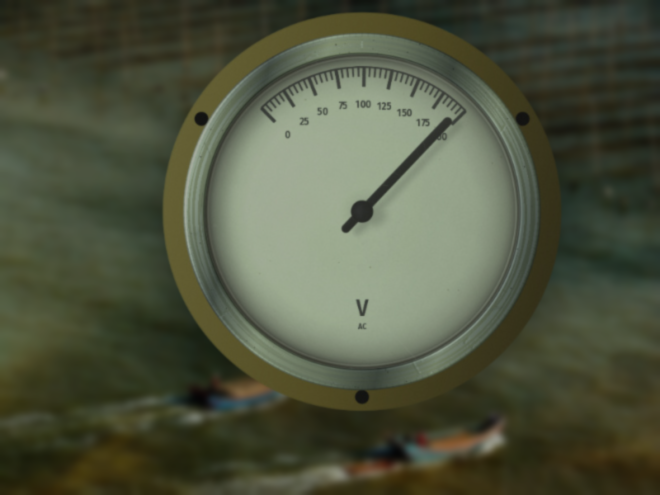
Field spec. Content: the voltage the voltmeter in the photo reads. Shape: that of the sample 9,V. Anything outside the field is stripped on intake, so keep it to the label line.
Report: 195,V
